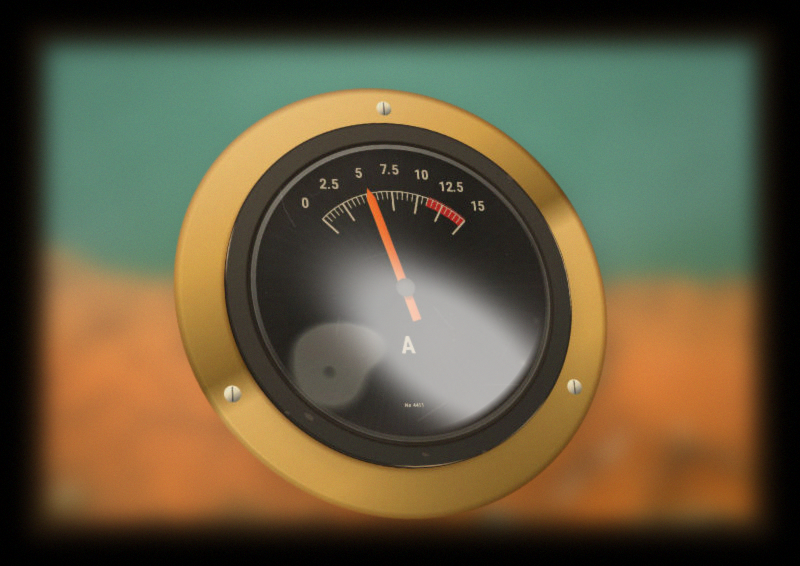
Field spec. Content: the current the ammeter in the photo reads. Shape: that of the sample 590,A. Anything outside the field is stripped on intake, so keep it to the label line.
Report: 5,A
